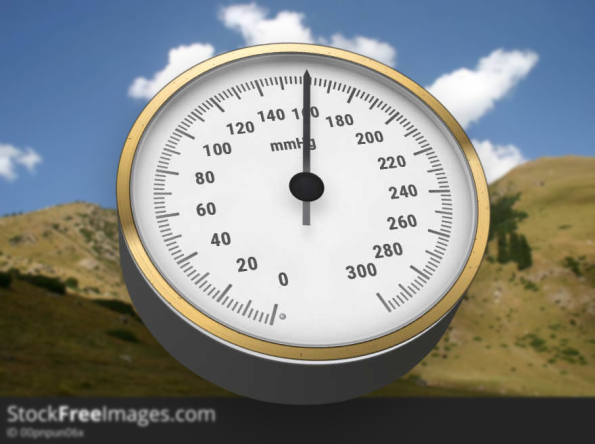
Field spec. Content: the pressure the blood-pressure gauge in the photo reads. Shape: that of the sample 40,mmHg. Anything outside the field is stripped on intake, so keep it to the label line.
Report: 160,mmHg
